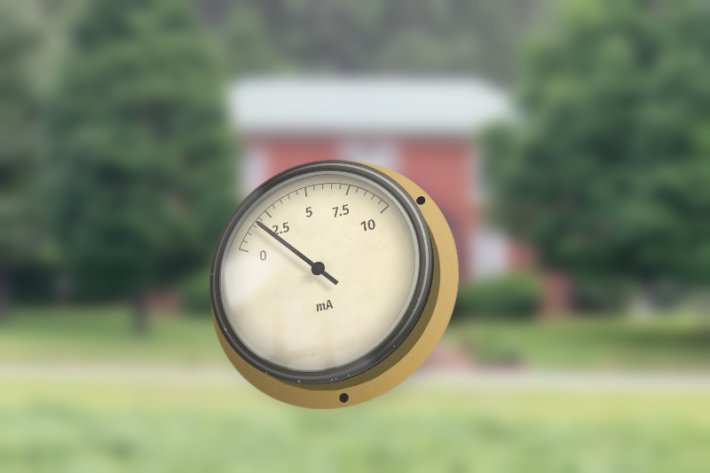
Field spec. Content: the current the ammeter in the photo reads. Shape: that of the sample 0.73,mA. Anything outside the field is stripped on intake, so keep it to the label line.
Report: 1.75,mA
